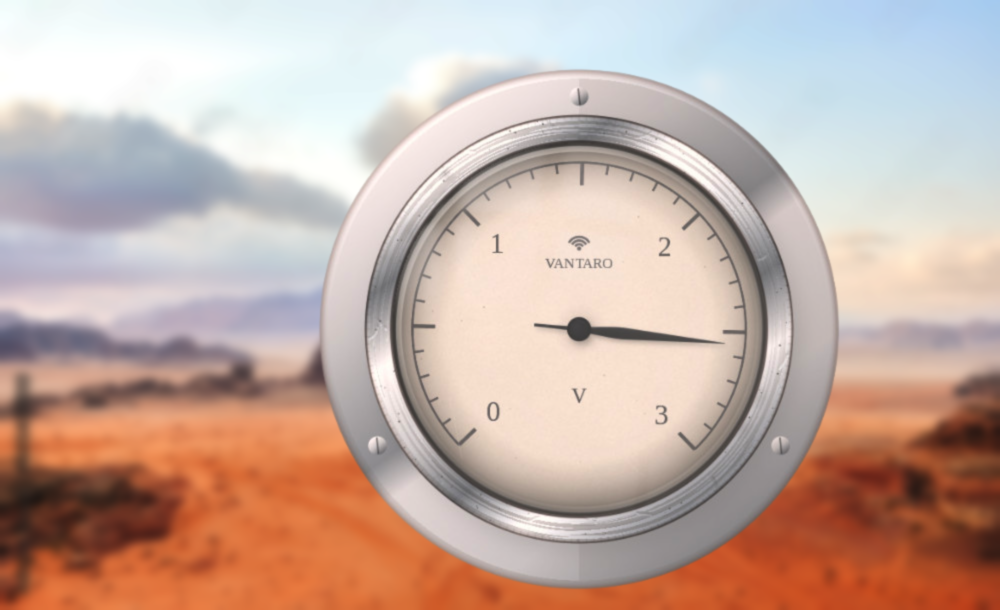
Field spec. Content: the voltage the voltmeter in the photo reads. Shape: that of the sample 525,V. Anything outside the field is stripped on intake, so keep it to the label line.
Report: 2.55,V
